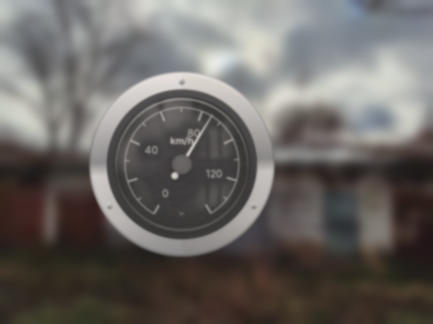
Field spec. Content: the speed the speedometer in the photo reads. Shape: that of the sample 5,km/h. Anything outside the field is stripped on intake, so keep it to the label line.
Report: 85,km/h
